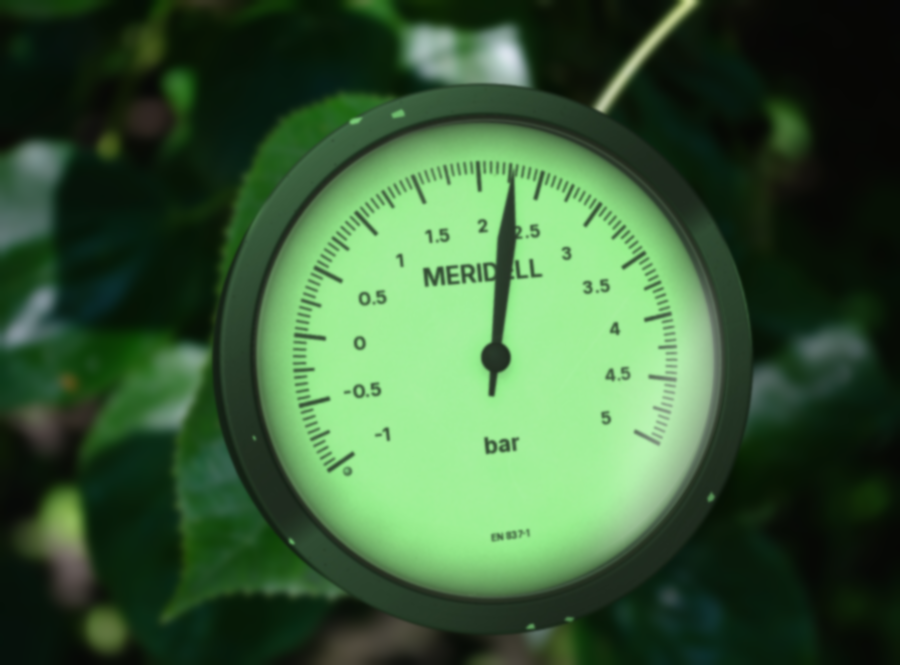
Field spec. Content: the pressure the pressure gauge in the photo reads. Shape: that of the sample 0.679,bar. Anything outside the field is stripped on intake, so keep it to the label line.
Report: 2.25,bar
